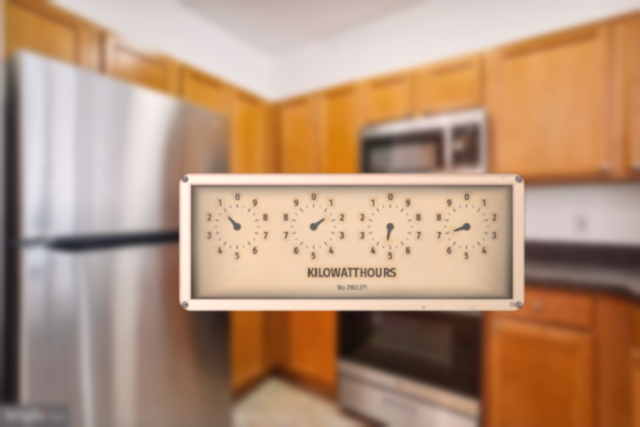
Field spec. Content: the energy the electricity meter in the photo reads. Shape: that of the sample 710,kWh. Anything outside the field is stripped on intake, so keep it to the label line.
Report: 1147,kWh
